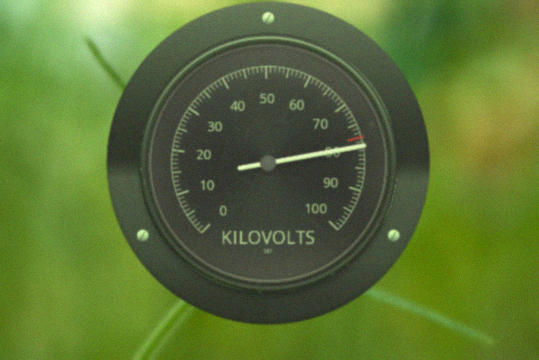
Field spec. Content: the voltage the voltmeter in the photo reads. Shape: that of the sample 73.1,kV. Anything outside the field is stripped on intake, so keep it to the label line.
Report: 80,kV
